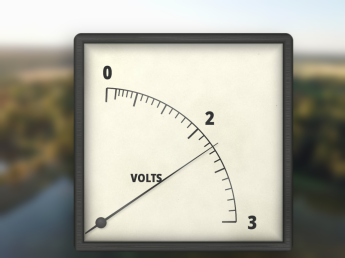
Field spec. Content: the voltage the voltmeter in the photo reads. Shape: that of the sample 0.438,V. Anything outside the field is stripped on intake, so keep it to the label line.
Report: 2.25,V
